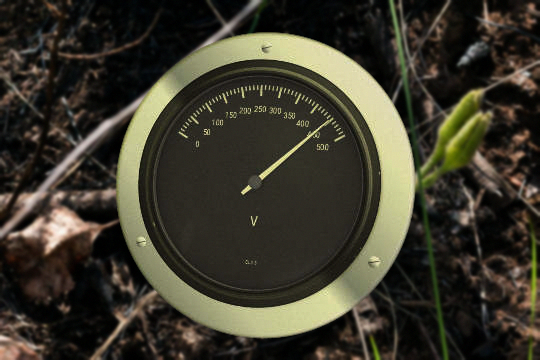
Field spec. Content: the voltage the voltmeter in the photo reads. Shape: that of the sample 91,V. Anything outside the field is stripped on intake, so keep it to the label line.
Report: 450,V
